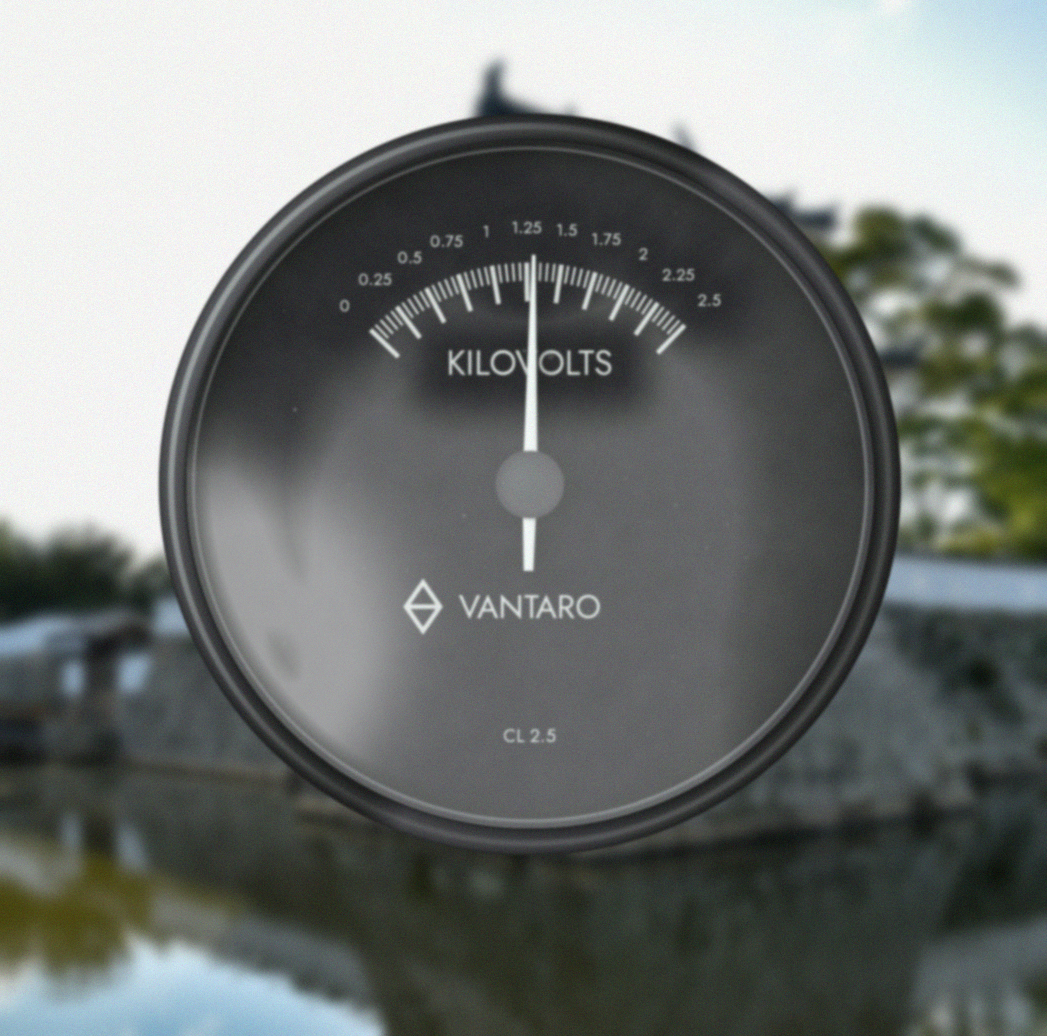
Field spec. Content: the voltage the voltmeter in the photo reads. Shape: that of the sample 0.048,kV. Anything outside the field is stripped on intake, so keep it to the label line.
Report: 1.3,kV
